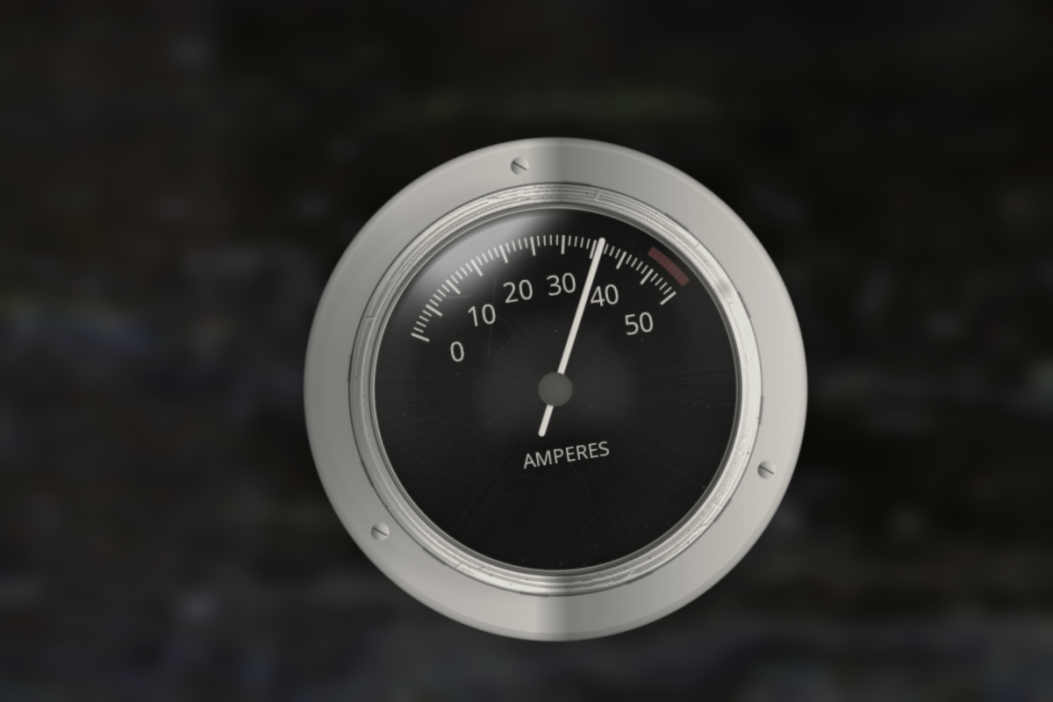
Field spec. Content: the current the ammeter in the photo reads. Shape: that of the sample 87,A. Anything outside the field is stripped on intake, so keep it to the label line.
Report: 36,A
